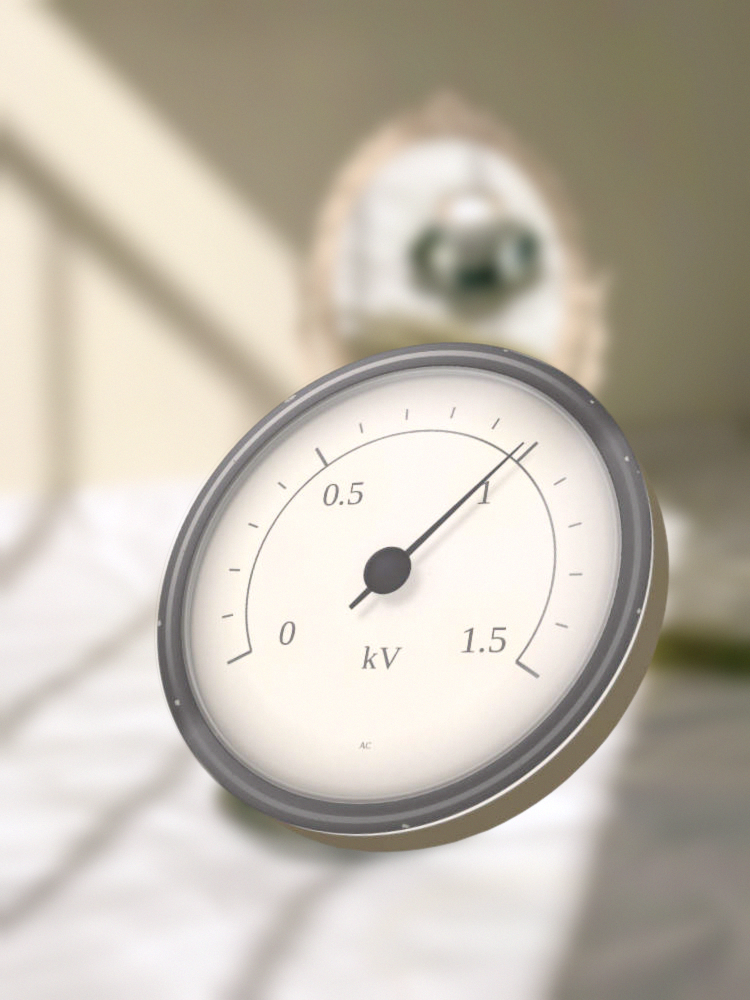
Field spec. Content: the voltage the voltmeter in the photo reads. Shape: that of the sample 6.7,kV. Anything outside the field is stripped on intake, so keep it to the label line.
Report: 1,kV
